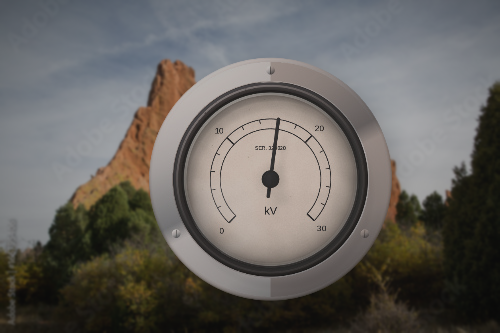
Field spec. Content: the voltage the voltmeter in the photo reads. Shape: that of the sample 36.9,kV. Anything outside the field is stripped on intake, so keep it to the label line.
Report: 16,kV
